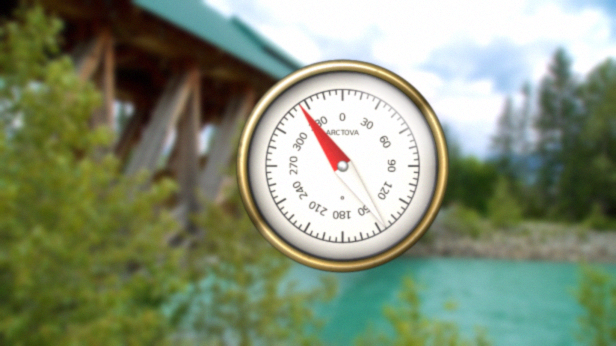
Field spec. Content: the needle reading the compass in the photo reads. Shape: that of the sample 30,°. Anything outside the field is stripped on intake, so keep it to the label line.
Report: 325,°
